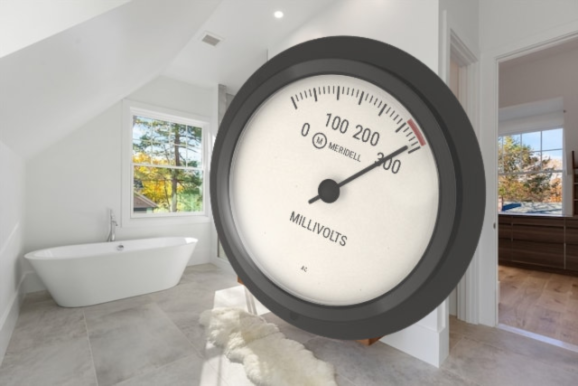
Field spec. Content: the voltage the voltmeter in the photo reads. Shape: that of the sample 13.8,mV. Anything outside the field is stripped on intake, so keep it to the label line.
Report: 290,mV
